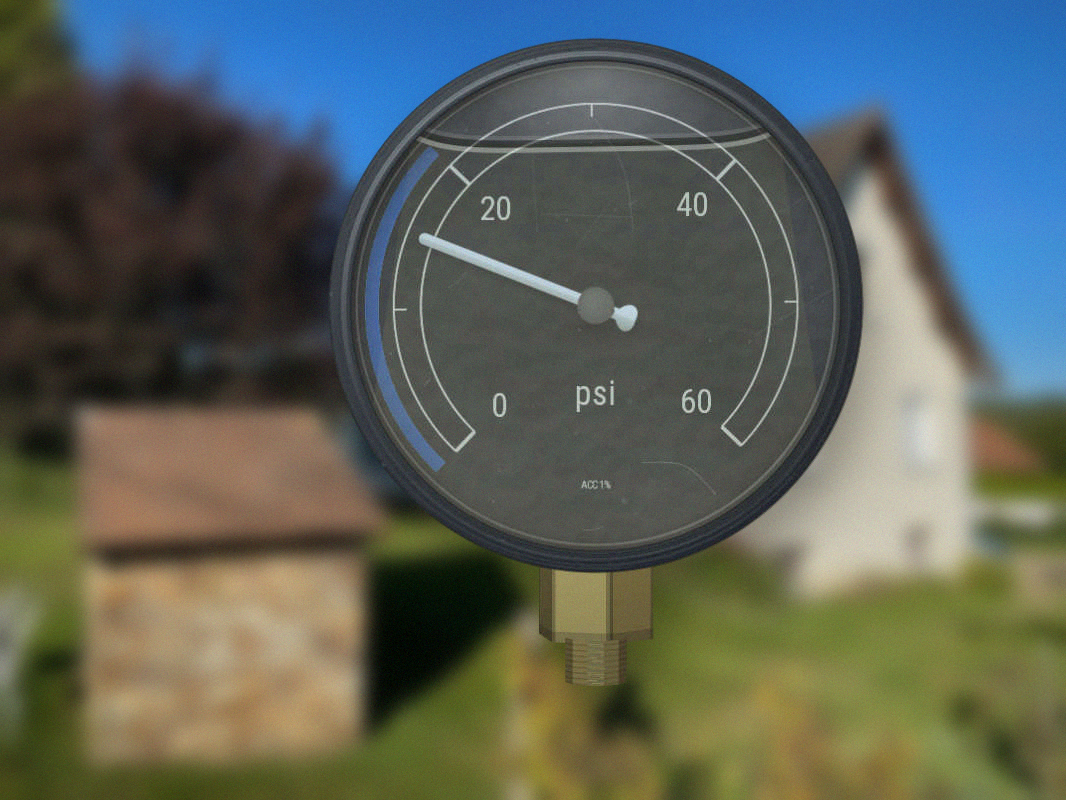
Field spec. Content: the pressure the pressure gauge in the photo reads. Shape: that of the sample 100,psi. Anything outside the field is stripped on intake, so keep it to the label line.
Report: 15,psi
